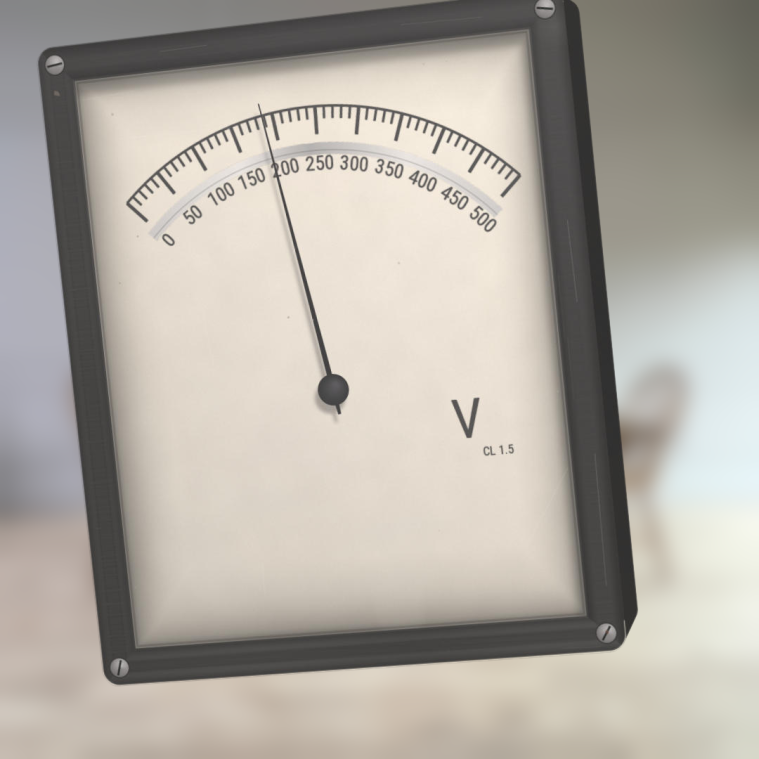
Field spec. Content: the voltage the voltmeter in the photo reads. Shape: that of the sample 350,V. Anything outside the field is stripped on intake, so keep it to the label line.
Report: 190,V
